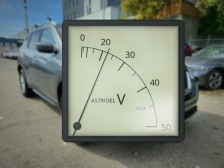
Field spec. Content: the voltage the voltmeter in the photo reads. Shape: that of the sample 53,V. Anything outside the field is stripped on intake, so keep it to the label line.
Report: 22.5,V
